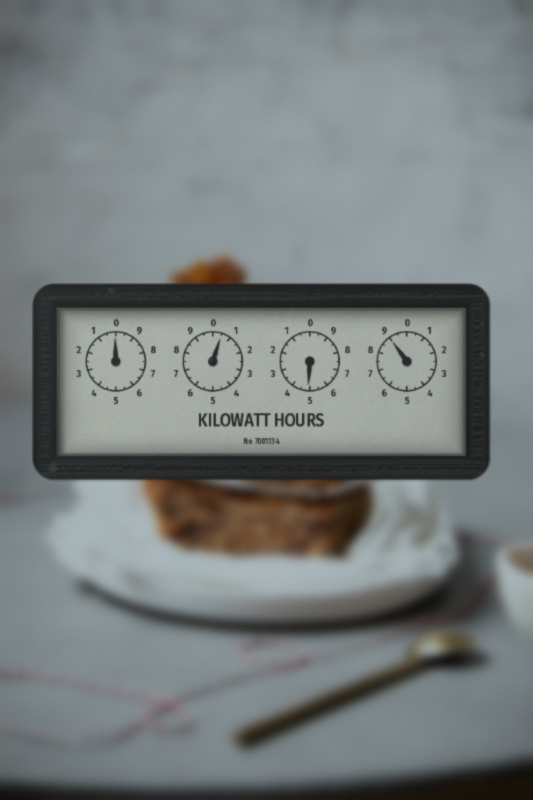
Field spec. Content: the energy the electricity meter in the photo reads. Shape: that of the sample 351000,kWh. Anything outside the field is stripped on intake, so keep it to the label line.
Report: 49,kWh
